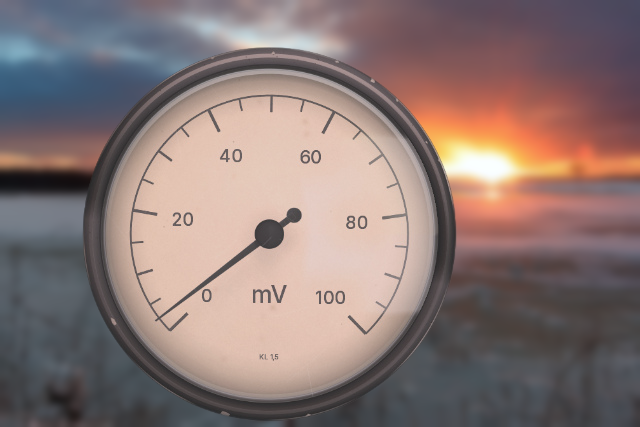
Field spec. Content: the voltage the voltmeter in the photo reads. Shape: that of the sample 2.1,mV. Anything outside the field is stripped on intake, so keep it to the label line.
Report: 2.5,mV
